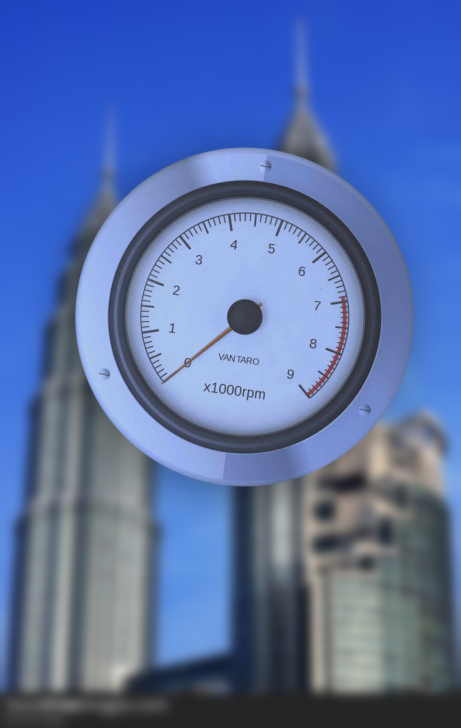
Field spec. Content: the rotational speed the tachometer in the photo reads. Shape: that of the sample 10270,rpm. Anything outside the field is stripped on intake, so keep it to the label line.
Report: 0,rpm
